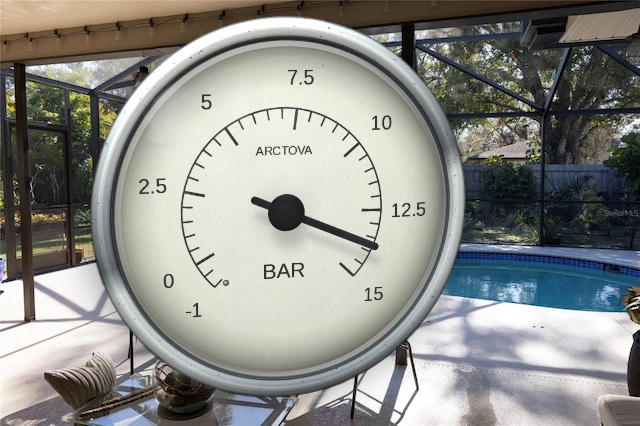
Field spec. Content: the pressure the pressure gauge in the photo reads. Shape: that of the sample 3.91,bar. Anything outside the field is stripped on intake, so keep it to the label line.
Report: 13.75,bar
